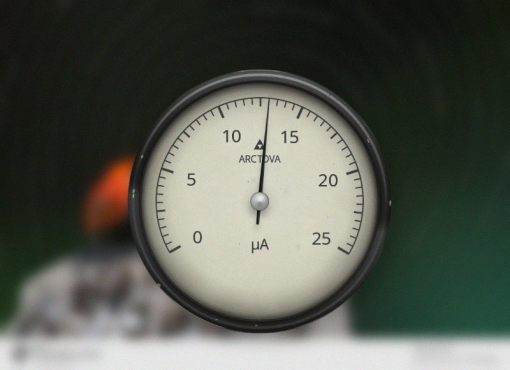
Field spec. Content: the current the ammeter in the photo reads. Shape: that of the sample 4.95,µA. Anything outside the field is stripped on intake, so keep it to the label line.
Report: 13,µA
